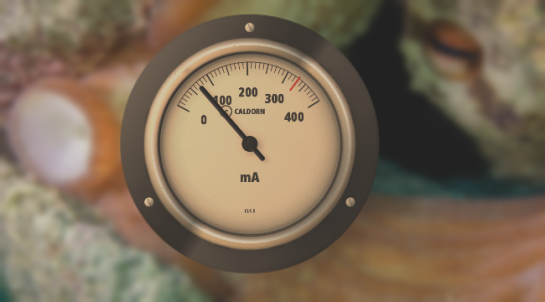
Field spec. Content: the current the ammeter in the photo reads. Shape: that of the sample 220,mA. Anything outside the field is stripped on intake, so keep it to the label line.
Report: 70,mA
